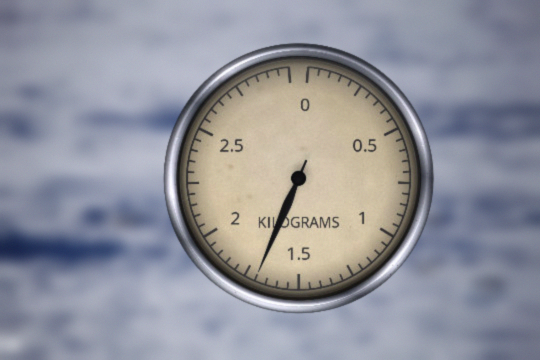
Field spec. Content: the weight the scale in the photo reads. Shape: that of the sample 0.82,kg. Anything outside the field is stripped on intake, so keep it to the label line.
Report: 1.7,kg
